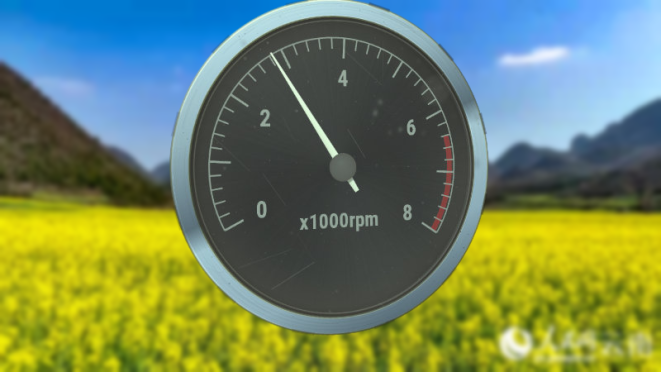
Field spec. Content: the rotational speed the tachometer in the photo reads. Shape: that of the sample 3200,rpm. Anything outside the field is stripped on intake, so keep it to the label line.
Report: 2800,rpm
